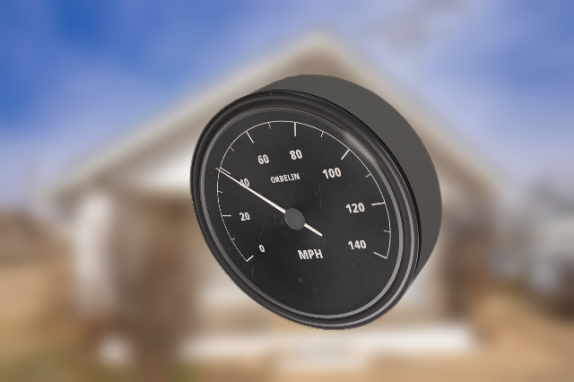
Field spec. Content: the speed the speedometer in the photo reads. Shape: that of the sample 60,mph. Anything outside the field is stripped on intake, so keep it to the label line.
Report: 40,mph
